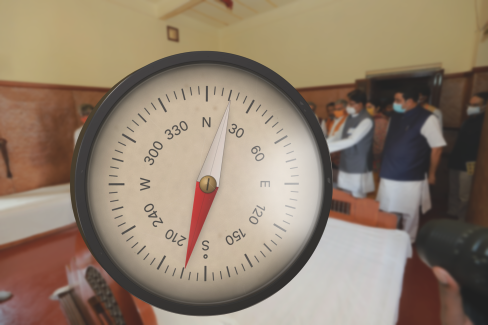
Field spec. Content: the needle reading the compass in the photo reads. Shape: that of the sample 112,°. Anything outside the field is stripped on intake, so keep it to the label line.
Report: 195,°
